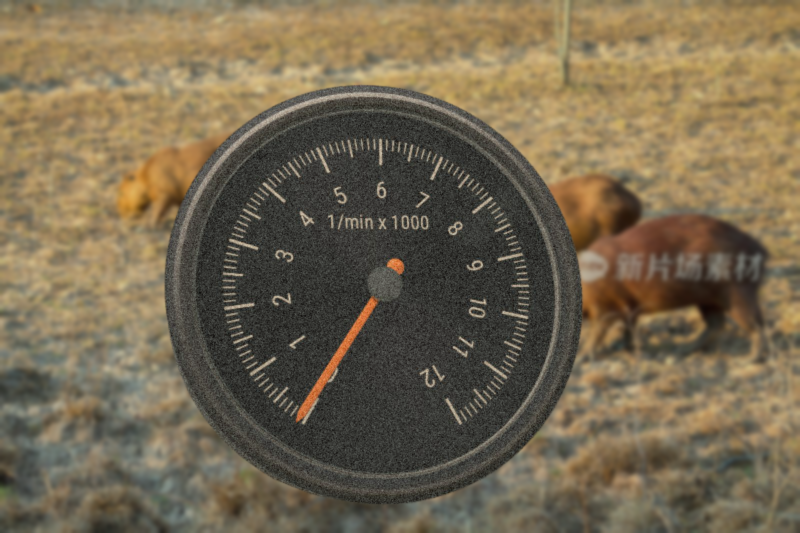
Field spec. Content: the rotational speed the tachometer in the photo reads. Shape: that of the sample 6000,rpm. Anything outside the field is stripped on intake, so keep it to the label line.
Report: 100,rpm
